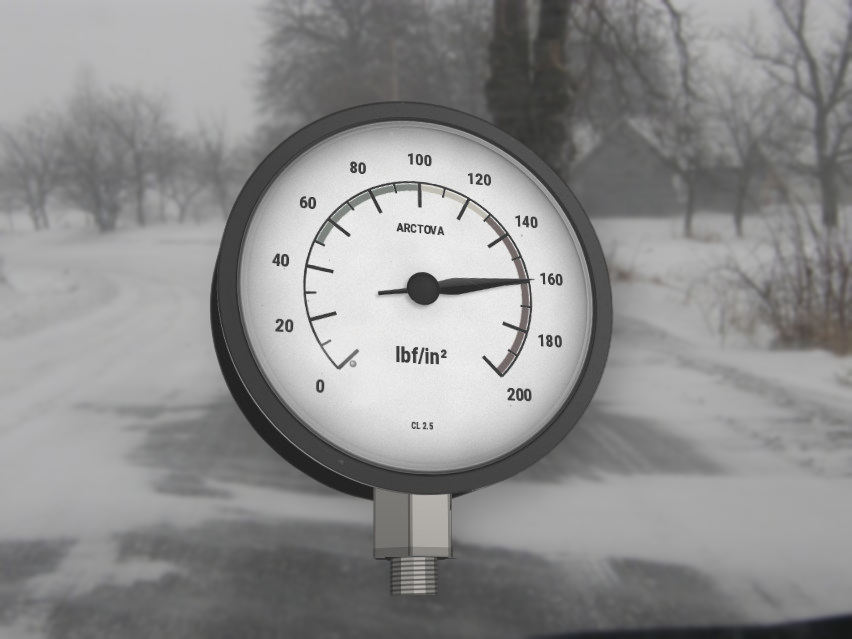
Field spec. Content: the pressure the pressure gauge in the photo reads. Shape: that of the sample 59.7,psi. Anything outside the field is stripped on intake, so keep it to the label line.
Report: 160,psi
